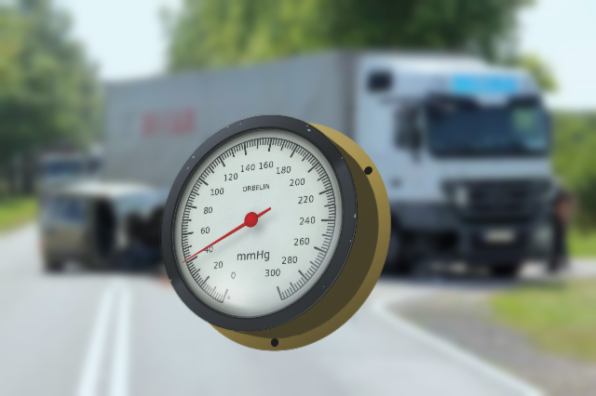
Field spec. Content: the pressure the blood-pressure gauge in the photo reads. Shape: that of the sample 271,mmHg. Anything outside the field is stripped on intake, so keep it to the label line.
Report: 40,mmHg
